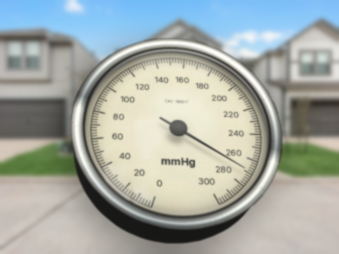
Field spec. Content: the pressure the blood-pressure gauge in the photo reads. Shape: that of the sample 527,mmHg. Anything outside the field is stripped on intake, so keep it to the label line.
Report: 270,mmHg
